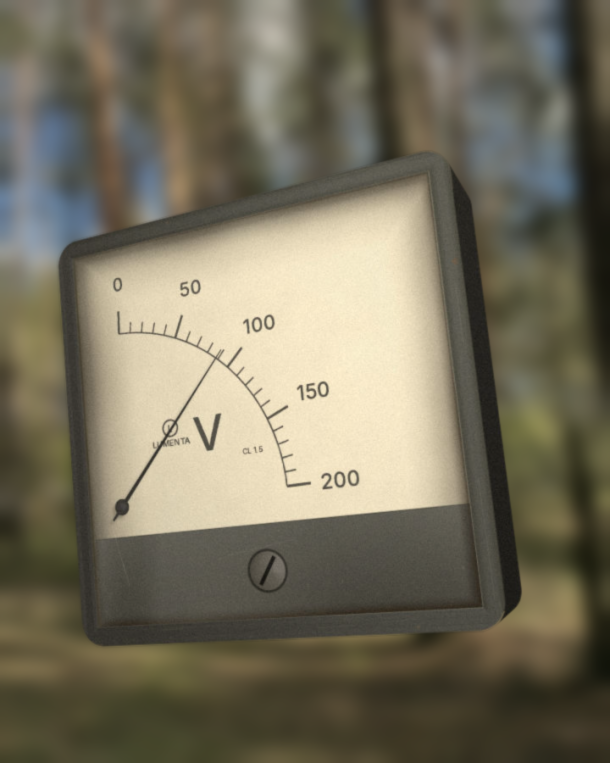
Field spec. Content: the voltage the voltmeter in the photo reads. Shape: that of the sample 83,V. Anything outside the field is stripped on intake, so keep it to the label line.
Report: 90,V
